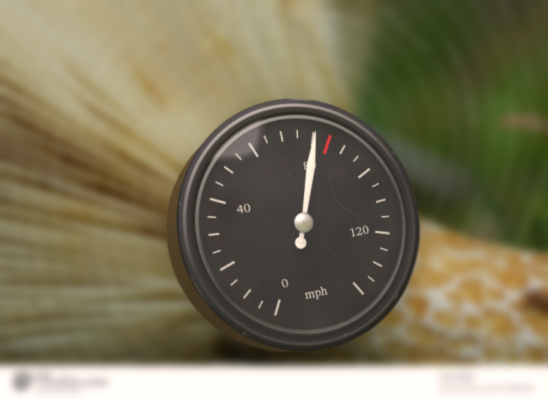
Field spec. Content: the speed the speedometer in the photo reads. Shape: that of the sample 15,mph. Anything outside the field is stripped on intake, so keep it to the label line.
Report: 80,mph
